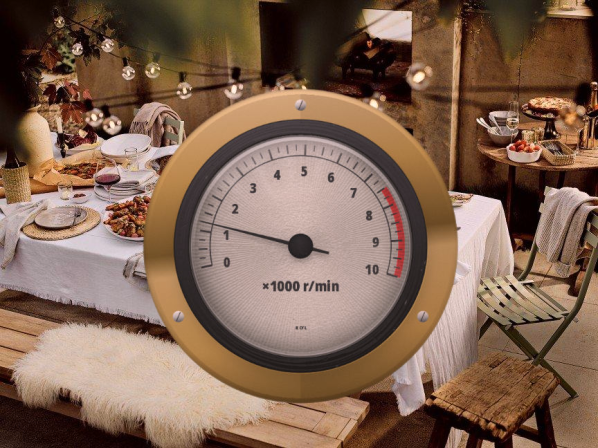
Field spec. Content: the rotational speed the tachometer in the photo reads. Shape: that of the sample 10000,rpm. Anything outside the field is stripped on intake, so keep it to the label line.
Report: 1250,rpm
